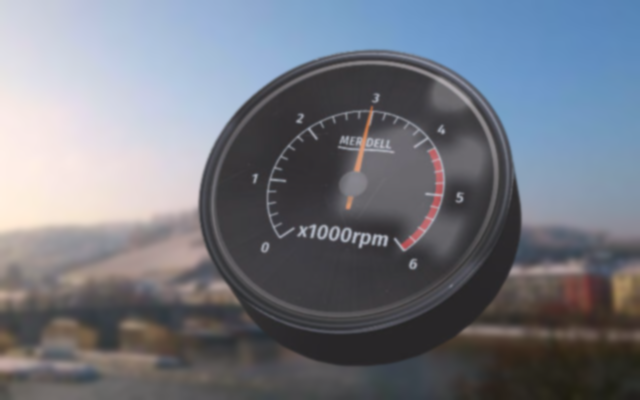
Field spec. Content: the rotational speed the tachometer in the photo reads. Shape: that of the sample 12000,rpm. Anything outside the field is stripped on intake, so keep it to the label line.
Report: 3000,rpm
